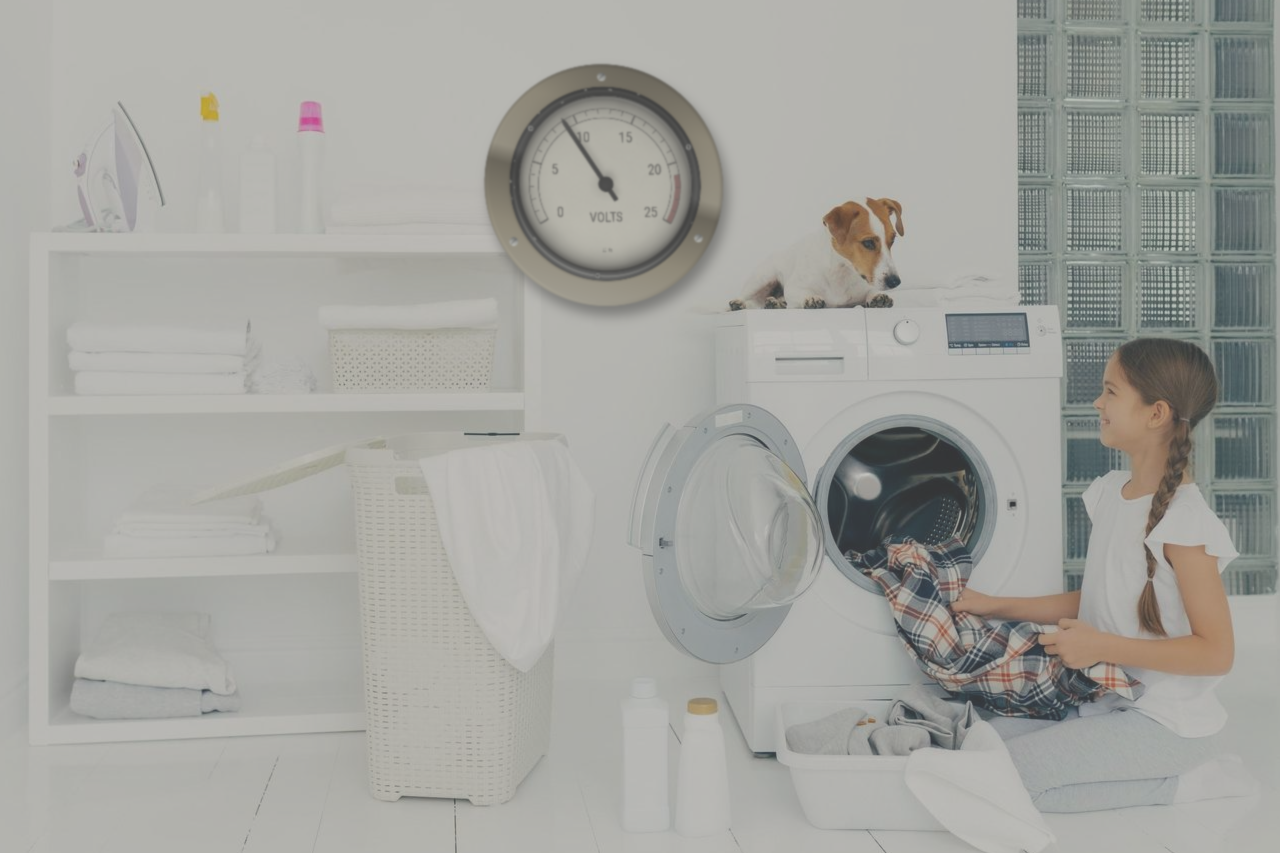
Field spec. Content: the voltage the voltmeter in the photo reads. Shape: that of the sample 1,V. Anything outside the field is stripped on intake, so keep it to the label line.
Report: 9,V
